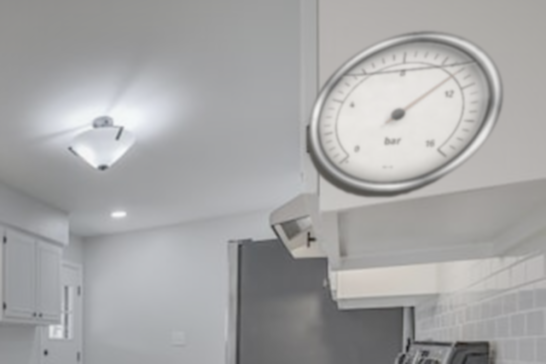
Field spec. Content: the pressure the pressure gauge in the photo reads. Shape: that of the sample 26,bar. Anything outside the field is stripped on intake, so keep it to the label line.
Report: 11,bar
